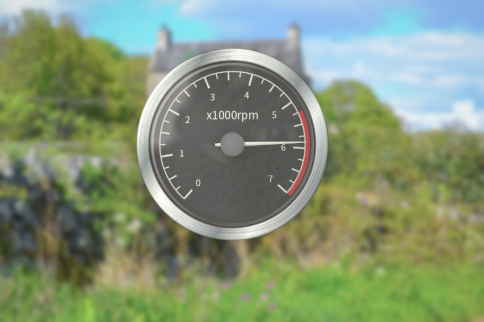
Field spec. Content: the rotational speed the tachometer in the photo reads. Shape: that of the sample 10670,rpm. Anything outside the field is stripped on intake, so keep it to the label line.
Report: 5875,rpm
